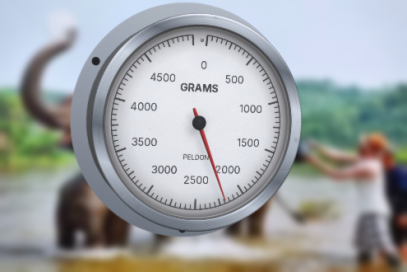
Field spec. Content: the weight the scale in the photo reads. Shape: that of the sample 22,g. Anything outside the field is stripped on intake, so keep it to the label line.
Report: 2200,g
